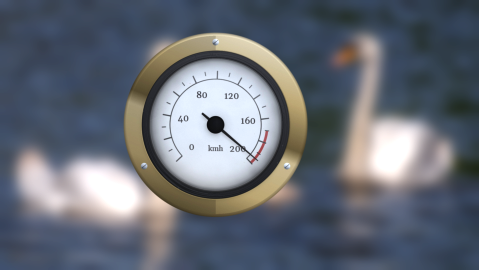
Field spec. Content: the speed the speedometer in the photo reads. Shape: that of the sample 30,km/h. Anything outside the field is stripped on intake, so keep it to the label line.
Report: 195,km/h
